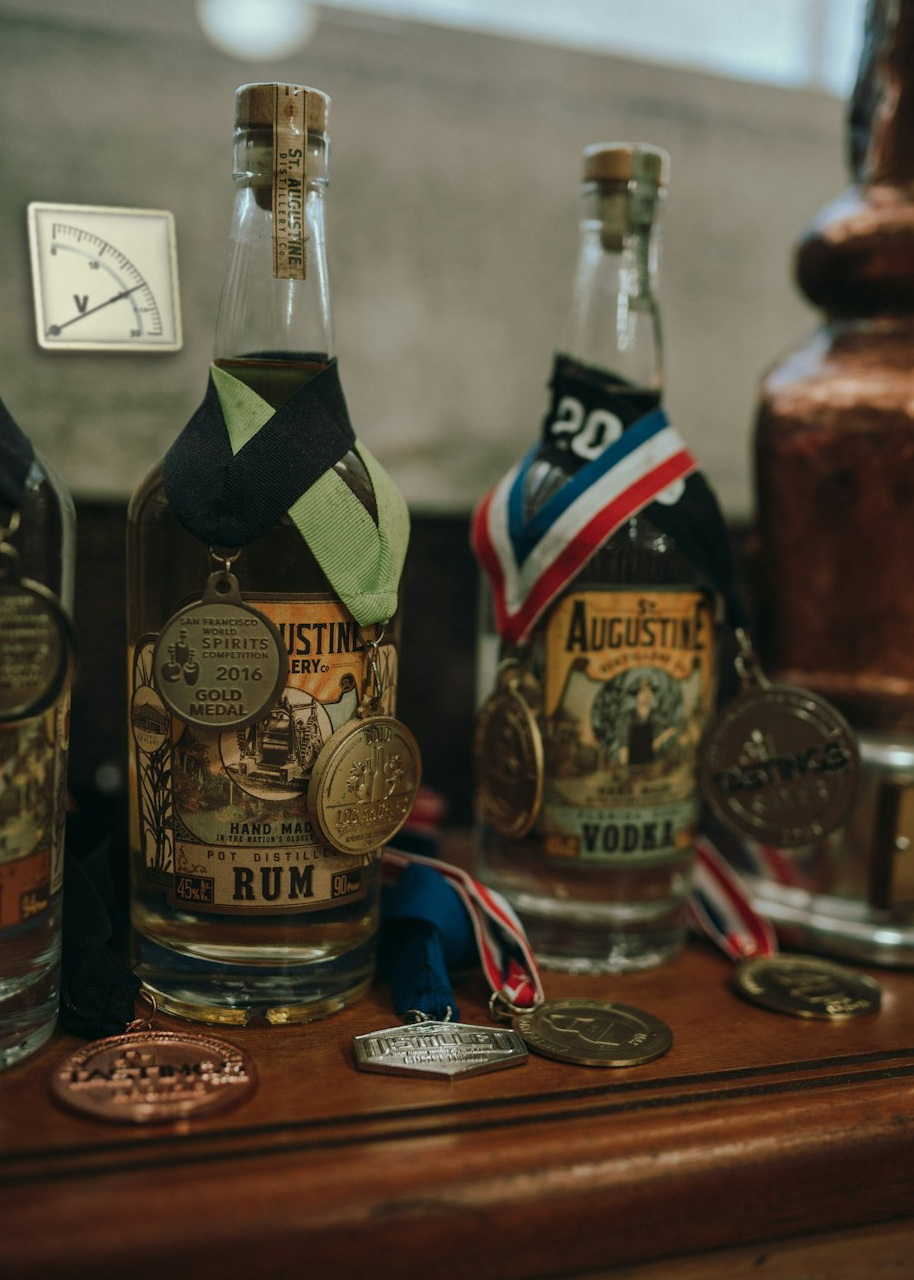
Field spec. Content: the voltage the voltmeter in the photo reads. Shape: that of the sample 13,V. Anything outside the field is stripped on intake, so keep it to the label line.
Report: 20,V
